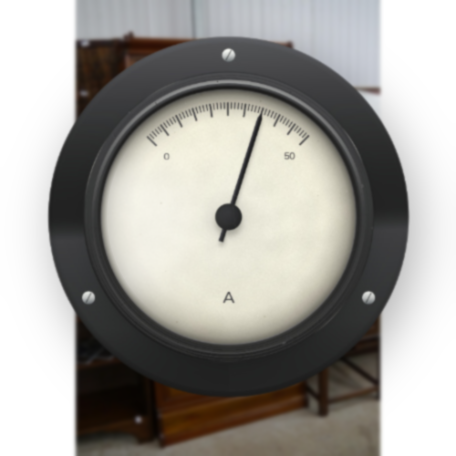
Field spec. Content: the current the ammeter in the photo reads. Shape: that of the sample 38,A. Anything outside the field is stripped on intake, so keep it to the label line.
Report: 35,A
